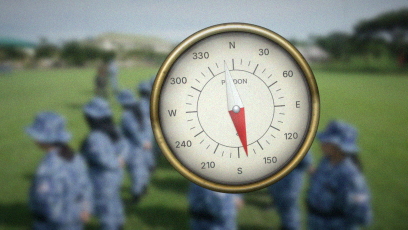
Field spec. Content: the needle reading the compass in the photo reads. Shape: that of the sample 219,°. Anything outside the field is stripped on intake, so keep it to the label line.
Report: 170,°
